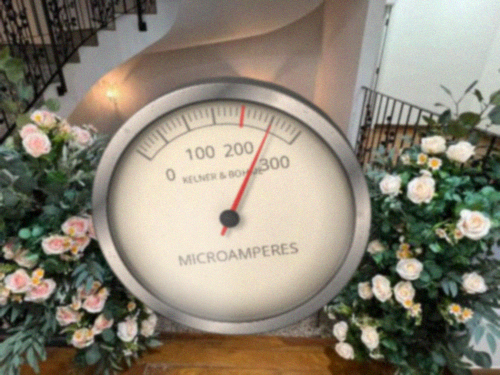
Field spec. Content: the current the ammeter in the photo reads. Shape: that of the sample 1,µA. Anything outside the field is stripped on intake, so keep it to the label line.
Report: 250,µA
